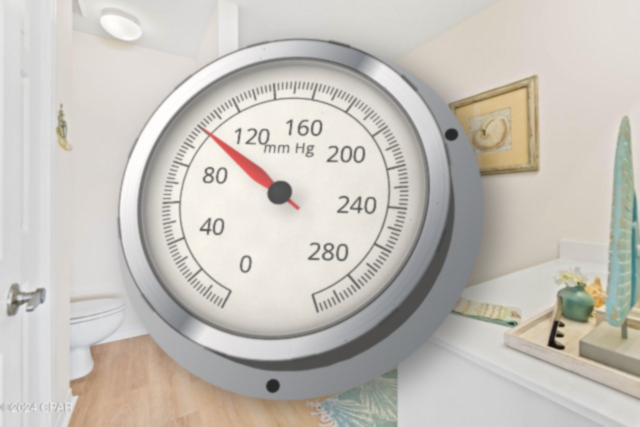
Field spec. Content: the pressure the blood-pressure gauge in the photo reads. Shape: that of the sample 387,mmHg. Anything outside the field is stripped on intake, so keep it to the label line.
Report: 100,mmHg
